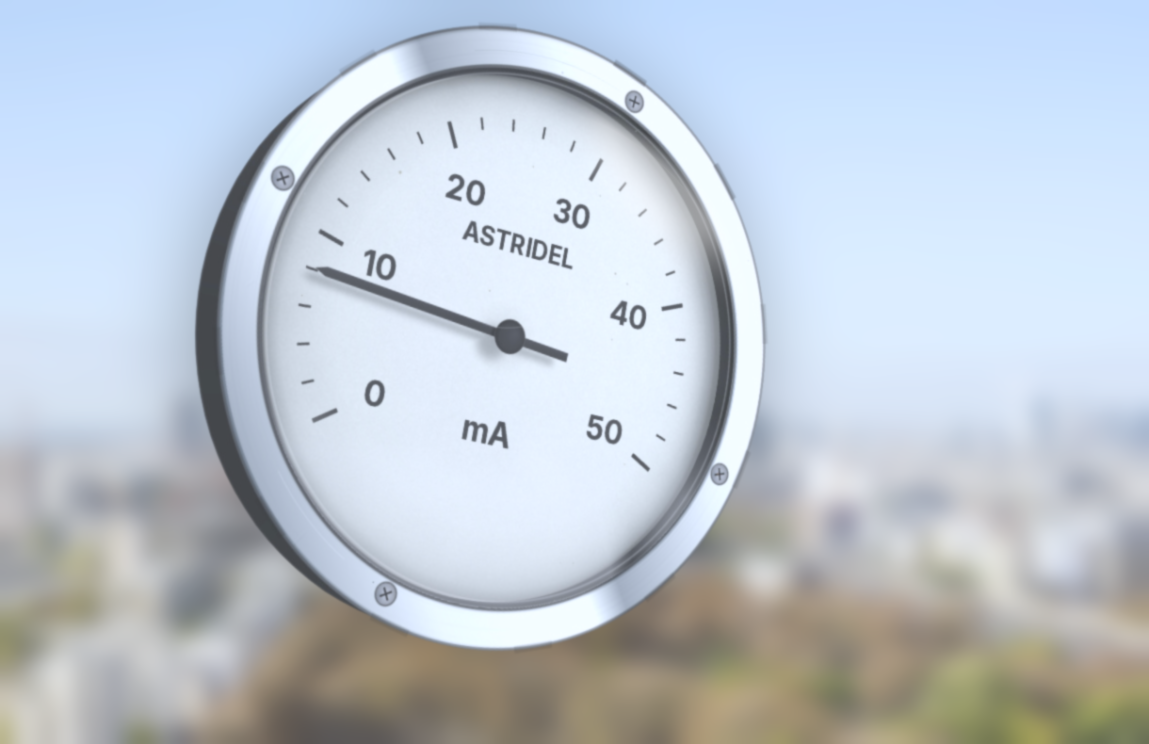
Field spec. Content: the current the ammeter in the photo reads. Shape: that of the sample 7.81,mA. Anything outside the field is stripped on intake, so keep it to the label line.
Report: 8,mA
